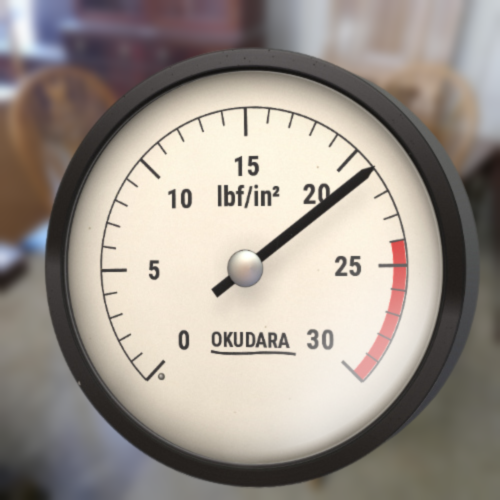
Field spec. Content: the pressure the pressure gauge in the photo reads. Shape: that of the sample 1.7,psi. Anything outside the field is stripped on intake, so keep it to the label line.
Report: 21,psi
